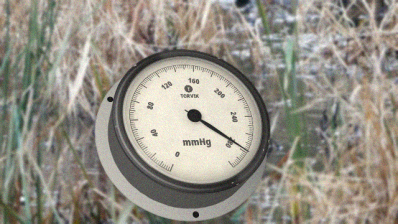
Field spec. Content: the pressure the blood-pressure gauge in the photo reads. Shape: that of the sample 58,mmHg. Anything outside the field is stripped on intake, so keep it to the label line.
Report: 280,mmHg
